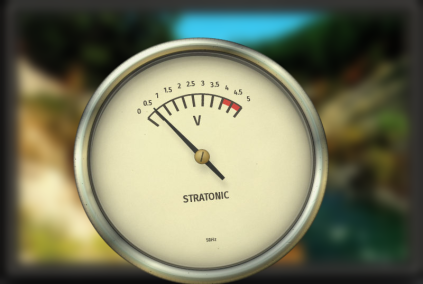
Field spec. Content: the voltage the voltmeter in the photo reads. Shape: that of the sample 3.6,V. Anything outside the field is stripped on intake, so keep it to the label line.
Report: 0.5,V
